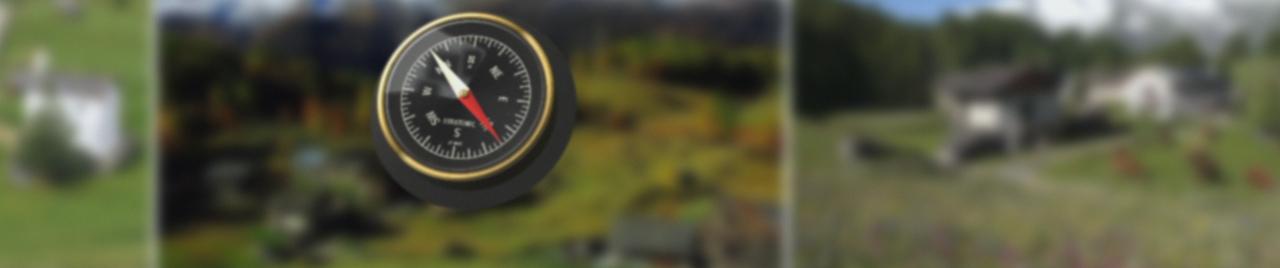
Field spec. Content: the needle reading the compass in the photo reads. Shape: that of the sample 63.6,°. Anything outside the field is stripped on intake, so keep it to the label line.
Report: 135,°
